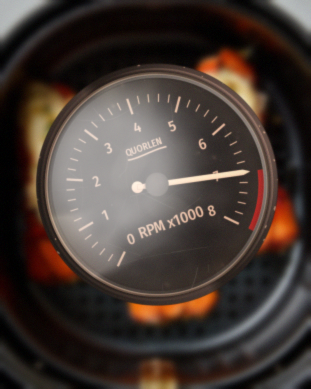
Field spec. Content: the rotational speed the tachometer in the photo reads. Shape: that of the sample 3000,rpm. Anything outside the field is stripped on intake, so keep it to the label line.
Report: 7000,rpm
